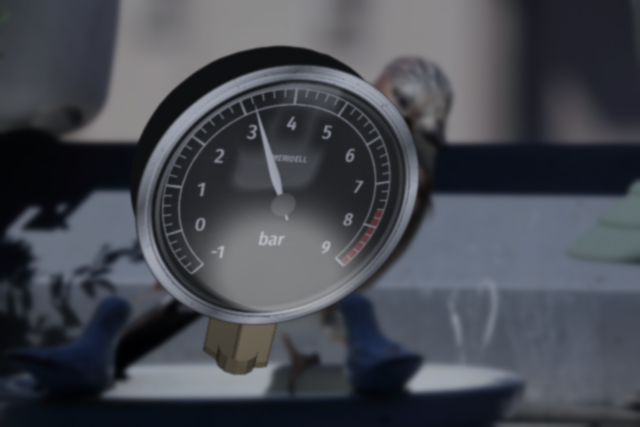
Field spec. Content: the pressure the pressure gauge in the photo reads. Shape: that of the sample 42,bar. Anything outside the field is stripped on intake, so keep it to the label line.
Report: 3.2,bar
